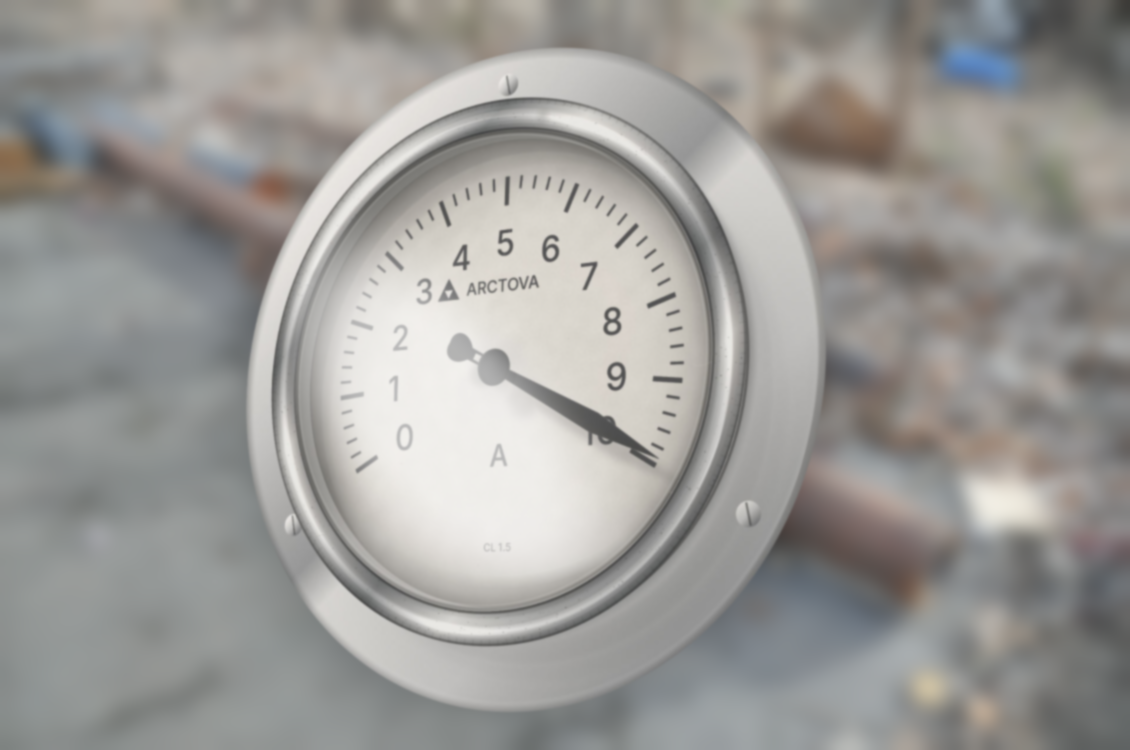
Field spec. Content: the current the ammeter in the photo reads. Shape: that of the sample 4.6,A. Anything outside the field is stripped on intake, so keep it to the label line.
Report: 9.9,A
